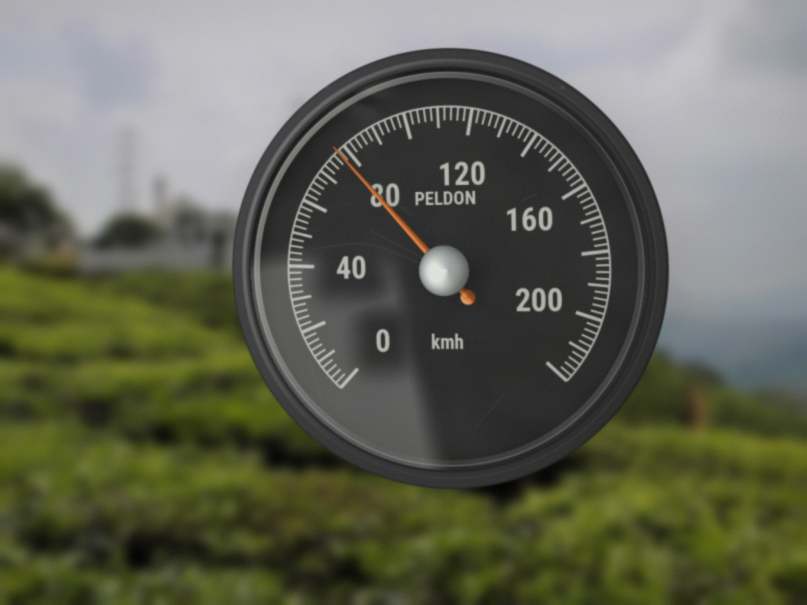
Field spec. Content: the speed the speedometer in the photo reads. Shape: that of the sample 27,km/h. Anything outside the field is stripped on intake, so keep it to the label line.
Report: 78,km/h
